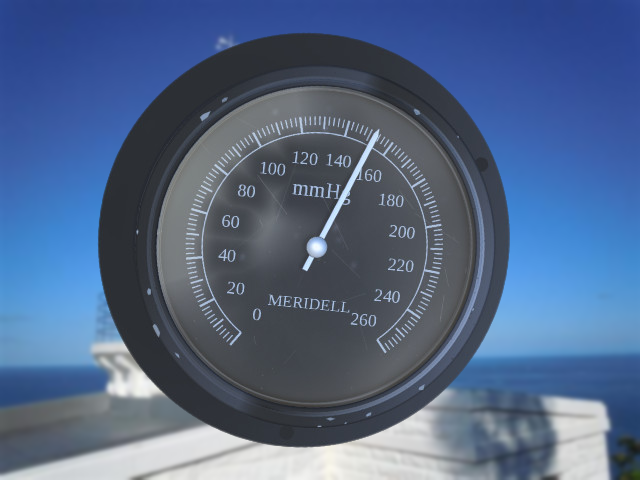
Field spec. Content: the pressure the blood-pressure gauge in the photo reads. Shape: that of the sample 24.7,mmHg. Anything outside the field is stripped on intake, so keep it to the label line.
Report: 152,mmHg
